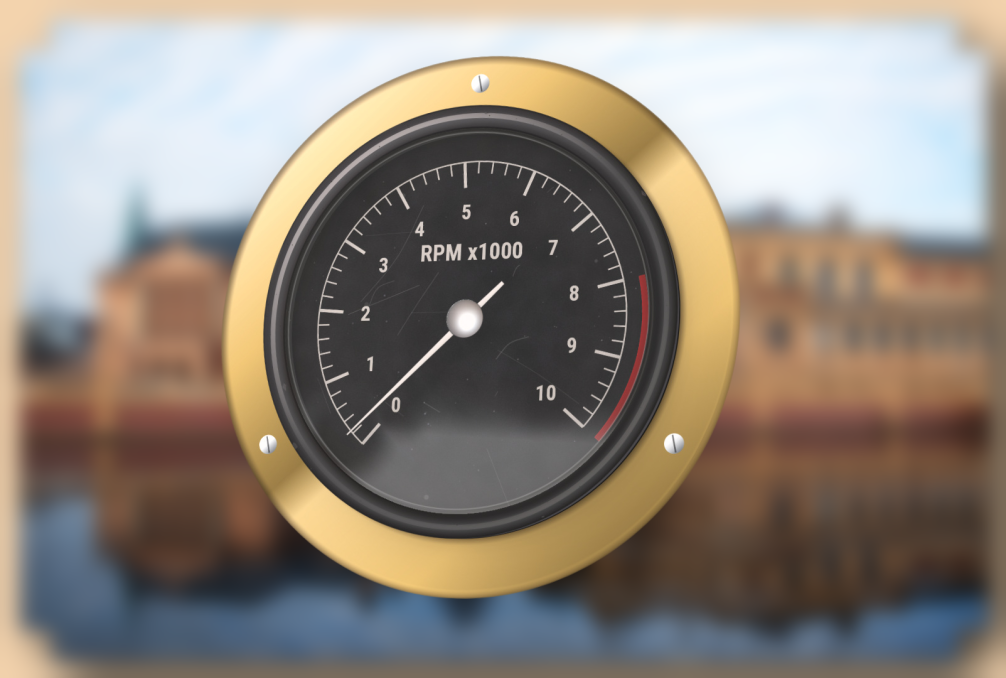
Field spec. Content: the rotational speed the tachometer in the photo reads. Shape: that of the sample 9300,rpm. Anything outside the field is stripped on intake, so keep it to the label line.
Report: 200,rpm
